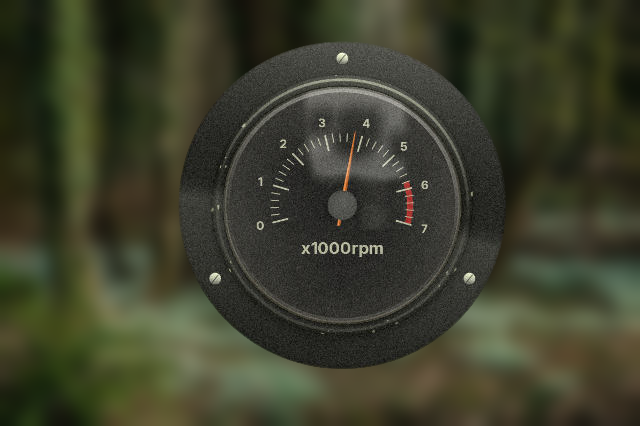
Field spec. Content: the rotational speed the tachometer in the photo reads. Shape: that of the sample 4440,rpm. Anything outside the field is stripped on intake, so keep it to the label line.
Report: 3800,rpm
